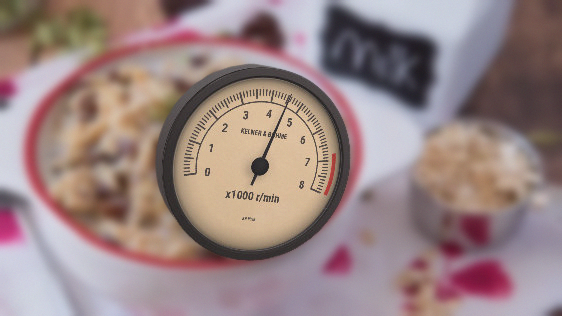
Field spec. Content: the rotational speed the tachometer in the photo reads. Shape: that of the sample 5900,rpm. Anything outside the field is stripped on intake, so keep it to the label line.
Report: 4500,rpm
